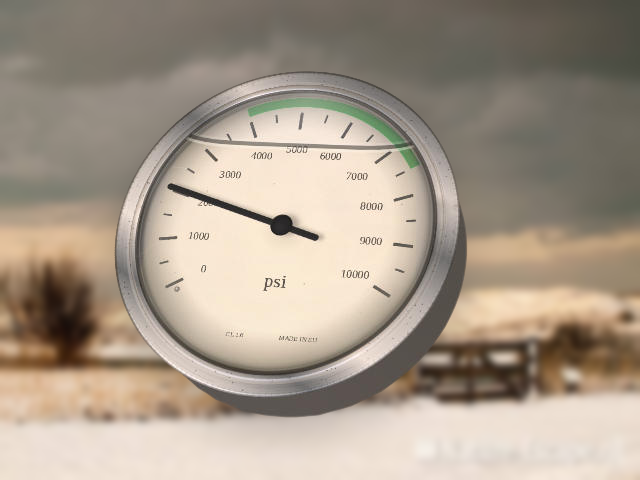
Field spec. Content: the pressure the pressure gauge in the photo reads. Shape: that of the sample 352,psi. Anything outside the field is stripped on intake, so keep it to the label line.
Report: 2000,psi
